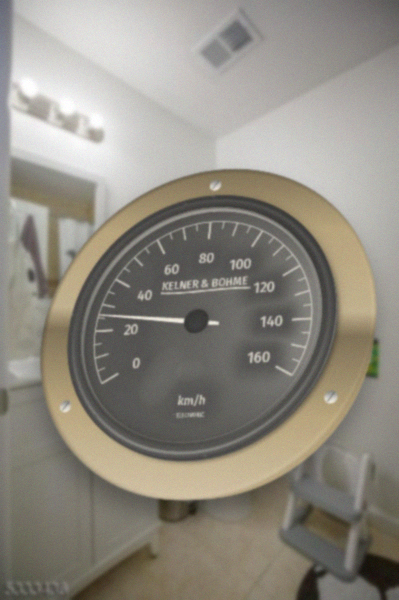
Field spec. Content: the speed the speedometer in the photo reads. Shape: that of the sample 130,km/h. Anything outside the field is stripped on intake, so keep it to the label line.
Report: 25,km/h
